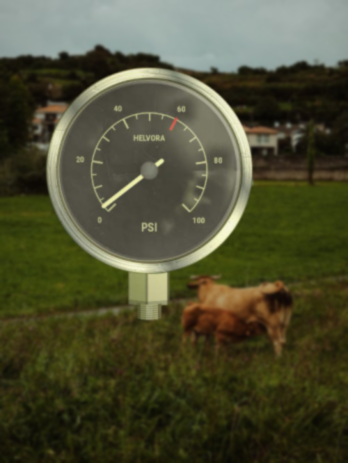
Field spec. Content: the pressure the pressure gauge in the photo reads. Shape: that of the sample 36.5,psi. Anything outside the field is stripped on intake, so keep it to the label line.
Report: 2.5,psi
